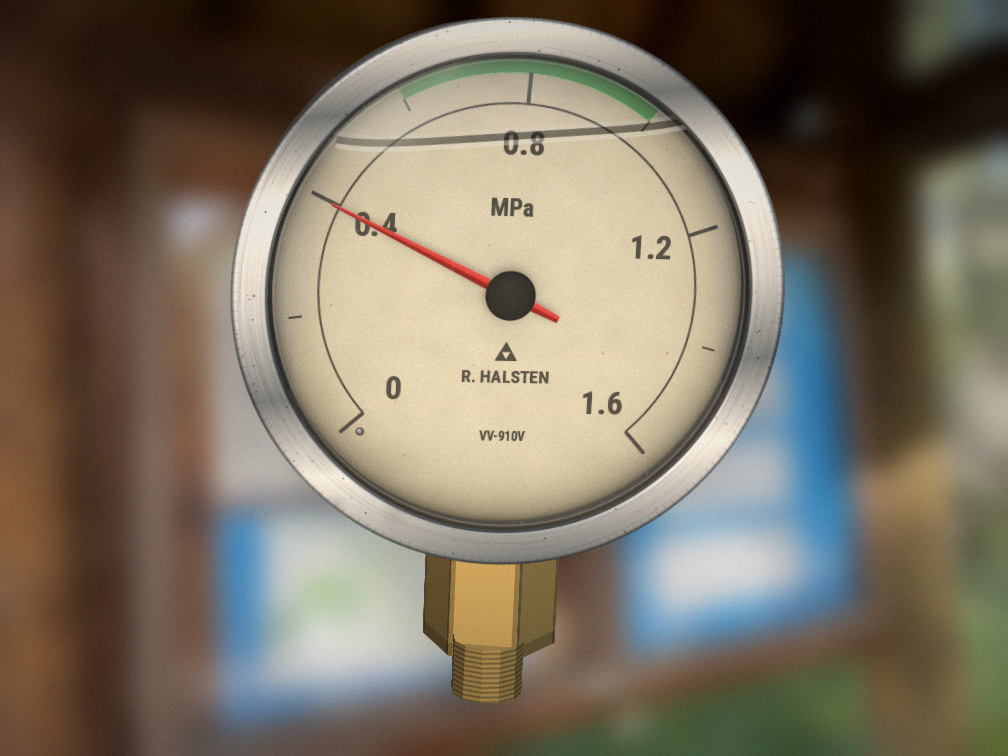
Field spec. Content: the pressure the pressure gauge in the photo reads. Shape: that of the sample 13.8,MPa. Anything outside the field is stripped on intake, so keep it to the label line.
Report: 0.4,MPa
